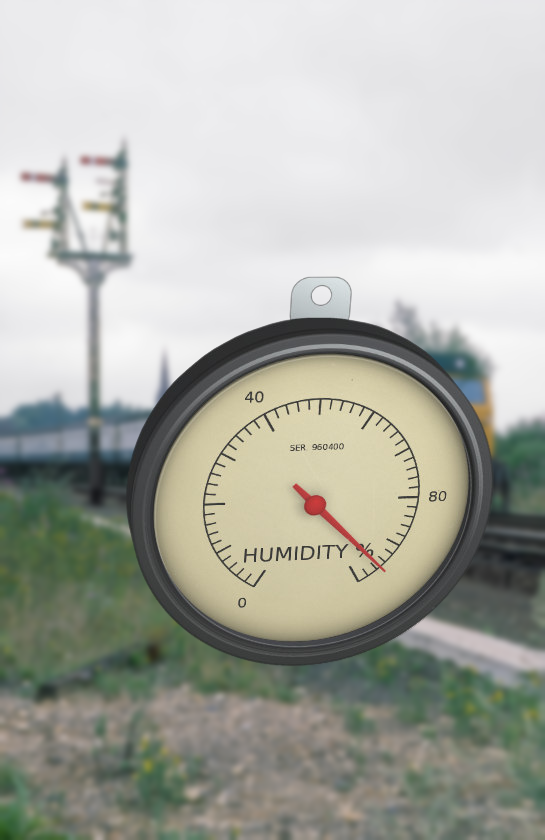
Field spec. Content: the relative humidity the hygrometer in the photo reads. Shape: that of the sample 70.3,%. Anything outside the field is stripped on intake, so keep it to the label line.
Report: 95,%
